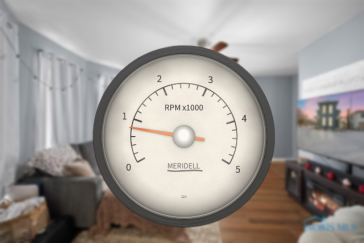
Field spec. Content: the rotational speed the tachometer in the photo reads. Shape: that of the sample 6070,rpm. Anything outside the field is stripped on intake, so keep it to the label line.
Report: 800,rpm
